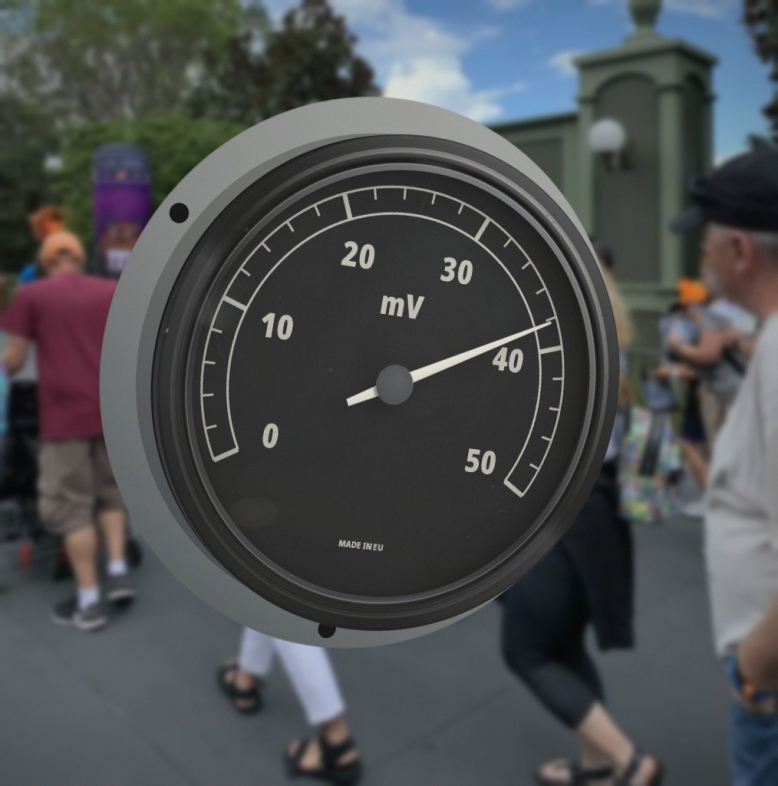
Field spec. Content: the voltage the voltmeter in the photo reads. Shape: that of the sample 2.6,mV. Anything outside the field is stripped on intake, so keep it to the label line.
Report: 38,mV
